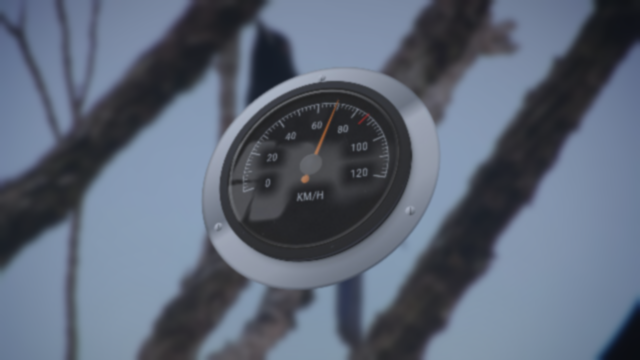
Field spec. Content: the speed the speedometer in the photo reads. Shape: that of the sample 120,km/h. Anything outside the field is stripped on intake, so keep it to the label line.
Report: 70,km/h
